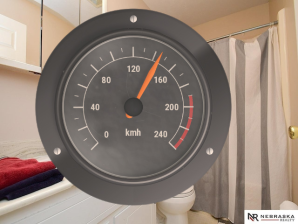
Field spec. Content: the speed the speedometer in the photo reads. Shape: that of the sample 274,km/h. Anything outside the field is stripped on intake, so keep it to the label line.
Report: 145,km/h
